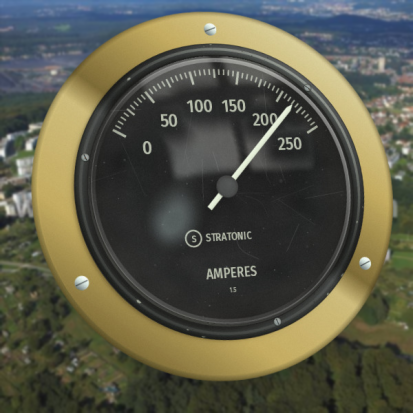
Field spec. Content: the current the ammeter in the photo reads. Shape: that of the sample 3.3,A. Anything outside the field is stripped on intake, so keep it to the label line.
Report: 215,A
